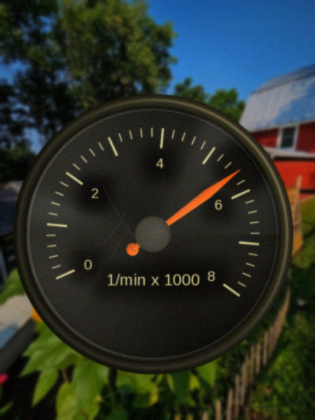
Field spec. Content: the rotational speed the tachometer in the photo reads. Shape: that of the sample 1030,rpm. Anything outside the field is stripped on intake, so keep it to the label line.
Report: 5600,rpm
